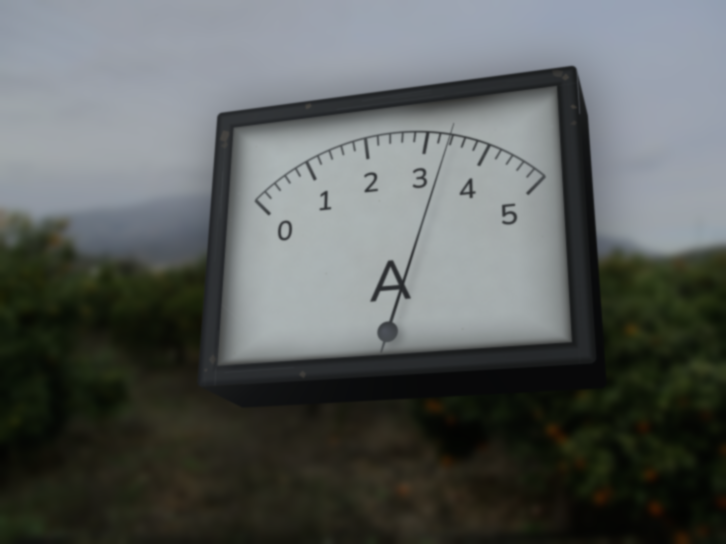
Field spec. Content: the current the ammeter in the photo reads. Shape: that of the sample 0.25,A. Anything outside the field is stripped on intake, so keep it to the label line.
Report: 3.4,A
